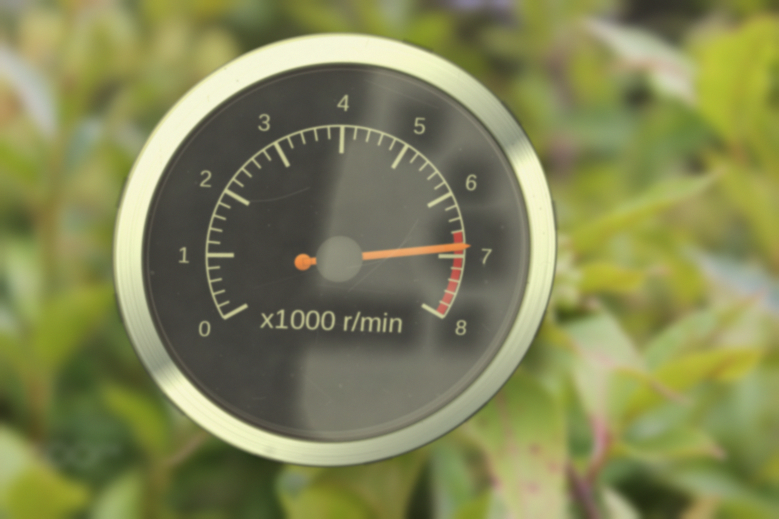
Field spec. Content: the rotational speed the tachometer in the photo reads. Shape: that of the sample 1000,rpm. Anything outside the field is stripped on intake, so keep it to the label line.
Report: 6800,rpm
